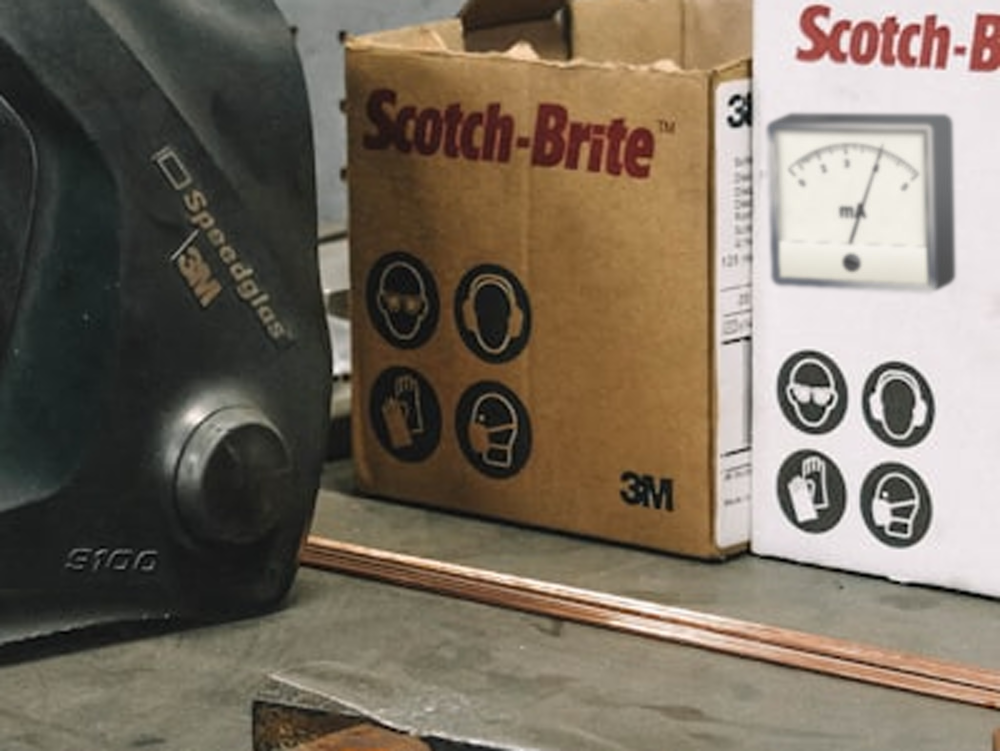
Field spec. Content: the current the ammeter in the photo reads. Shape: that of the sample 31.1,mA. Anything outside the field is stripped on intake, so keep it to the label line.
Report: 4,mA
